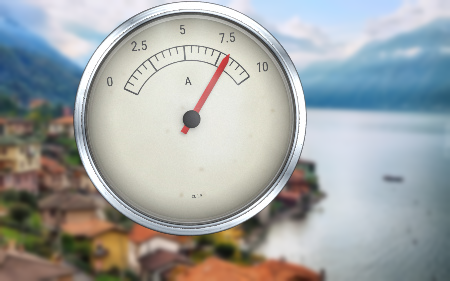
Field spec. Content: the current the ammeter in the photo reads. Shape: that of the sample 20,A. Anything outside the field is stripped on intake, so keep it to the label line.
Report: 8,A
